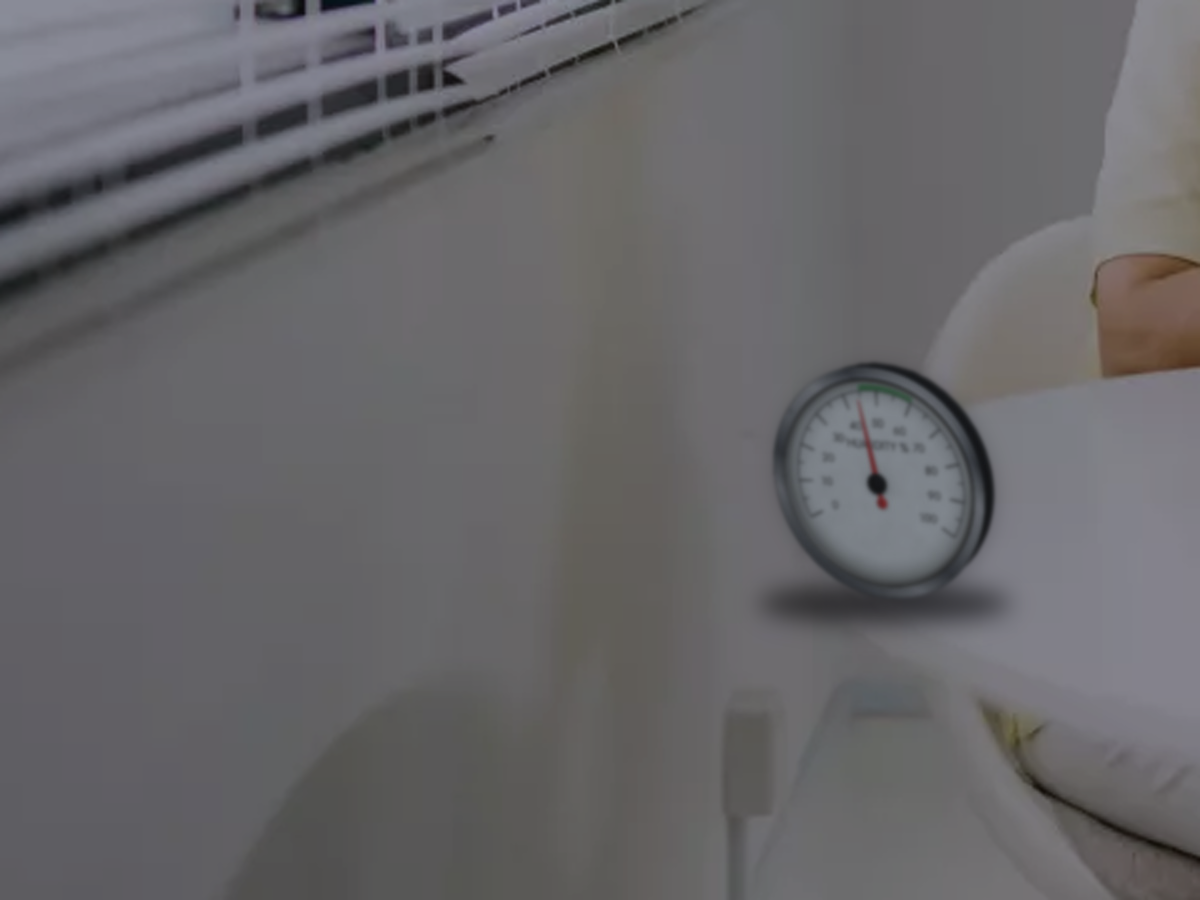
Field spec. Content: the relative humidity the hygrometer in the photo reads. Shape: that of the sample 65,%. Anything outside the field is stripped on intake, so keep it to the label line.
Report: 45,%
